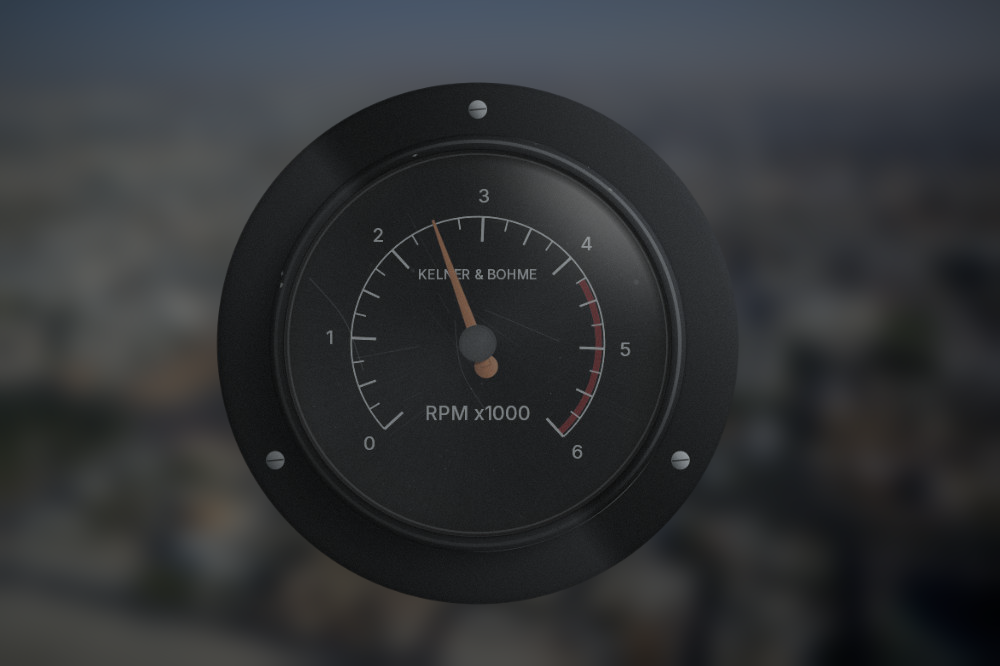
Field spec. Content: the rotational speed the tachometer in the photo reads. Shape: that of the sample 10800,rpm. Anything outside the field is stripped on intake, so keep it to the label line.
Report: 2500,rpm
